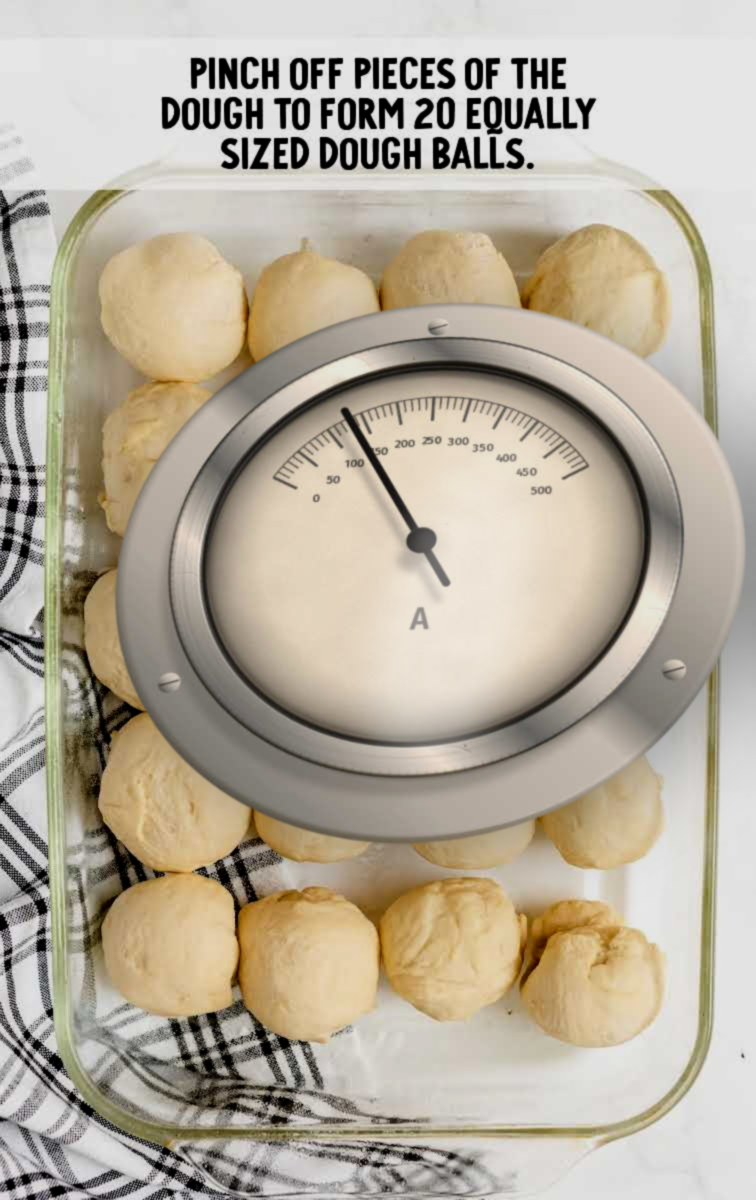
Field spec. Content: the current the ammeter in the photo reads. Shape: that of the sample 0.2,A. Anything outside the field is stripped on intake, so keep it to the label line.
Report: 130,A
